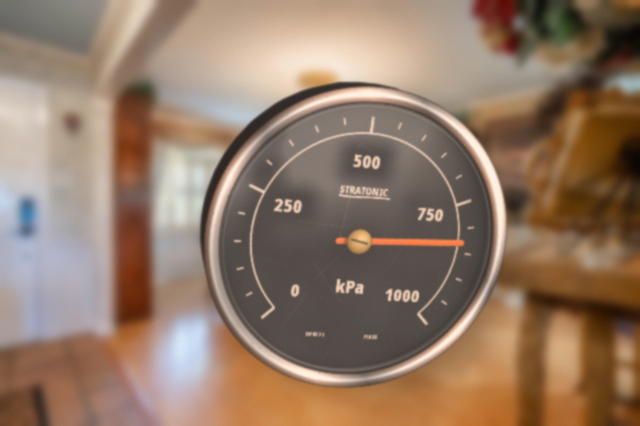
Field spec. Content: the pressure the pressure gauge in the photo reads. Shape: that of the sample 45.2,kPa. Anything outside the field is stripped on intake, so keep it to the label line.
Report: 825,kPa
